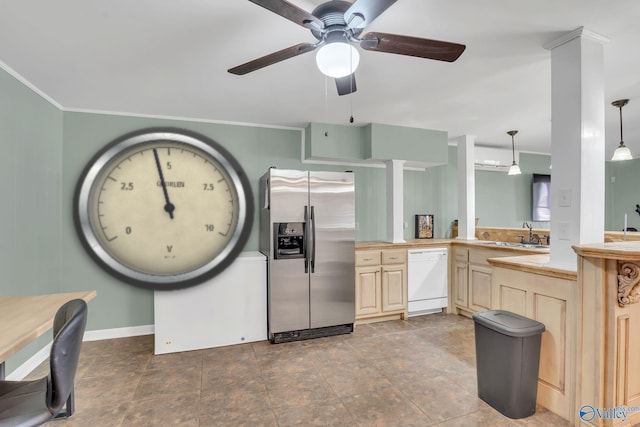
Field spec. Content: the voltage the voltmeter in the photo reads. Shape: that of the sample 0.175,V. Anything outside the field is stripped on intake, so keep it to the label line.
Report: 4.5,V
